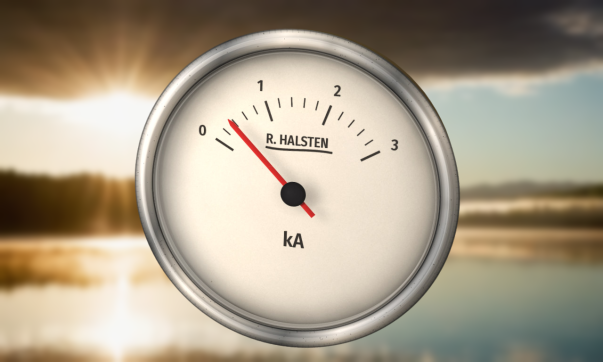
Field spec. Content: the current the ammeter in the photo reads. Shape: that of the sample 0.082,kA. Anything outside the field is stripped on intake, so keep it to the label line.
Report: 0.4,kA
